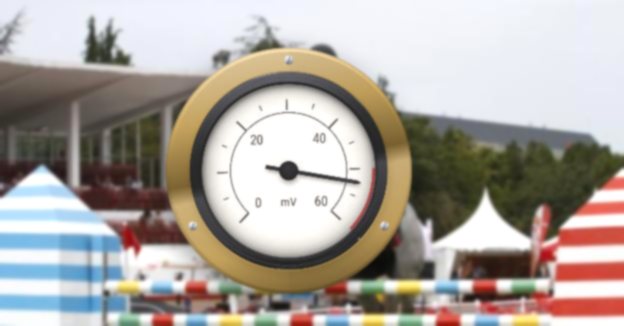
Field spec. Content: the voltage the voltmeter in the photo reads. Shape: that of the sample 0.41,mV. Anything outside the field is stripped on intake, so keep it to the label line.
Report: 52.5,mV
